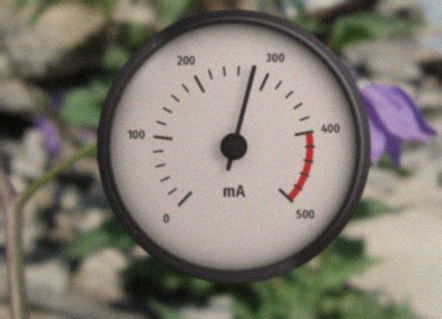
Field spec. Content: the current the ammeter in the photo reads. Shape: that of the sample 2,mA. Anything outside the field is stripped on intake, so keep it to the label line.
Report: 280,mA
